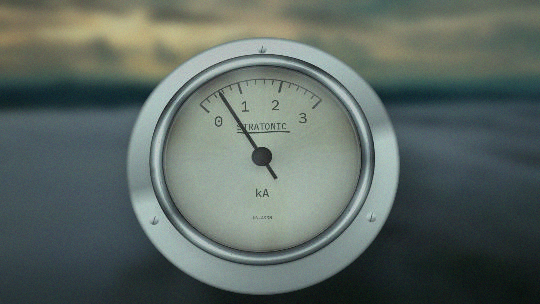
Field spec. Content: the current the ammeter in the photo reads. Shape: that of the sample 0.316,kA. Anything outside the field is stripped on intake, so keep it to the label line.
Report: 0.5,kA
